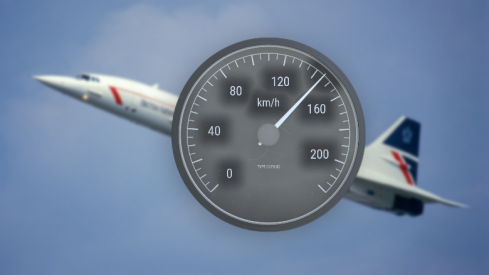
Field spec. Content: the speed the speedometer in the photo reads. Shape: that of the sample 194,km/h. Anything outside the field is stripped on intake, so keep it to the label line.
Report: 145,km/h
